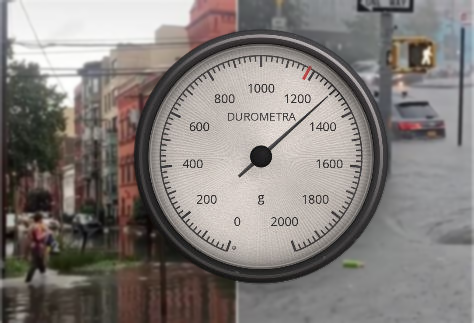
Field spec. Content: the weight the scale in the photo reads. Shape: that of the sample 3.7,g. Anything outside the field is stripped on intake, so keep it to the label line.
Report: 1300,g
